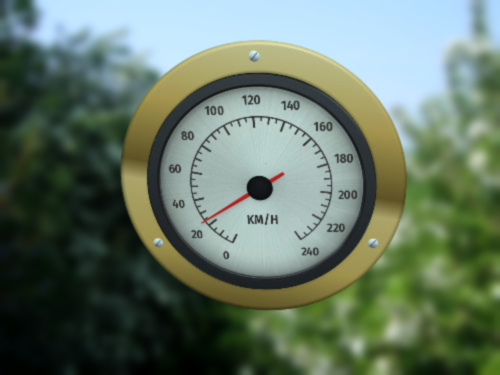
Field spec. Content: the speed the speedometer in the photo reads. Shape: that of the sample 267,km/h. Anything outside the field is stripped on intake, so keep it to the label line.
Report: 25,km/h
